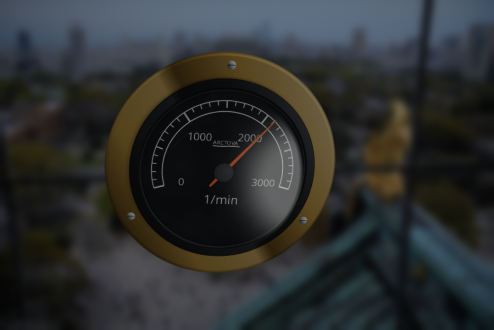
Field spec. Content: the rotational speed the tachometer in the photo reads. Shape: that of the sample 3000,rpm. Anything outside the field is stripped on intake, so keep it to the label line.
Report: 2100,rpm
